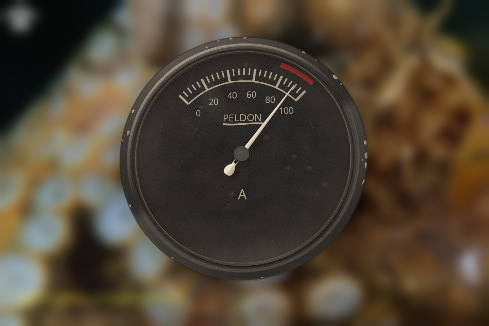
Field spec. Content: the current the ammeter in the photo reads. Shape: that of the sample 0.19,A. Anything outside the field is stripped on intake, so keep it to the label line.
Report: 92,A
